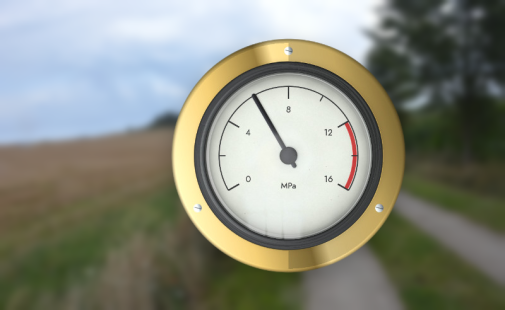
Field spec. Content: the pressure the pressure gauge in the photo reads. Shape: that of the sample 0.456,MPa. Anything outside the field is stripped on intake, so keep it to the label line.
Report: 6,MPa
